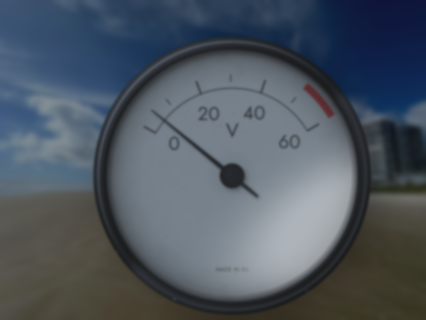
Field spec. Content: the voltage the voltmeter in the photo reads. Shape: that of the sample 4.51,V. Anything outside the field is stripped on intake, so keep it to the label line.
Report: 5,V
